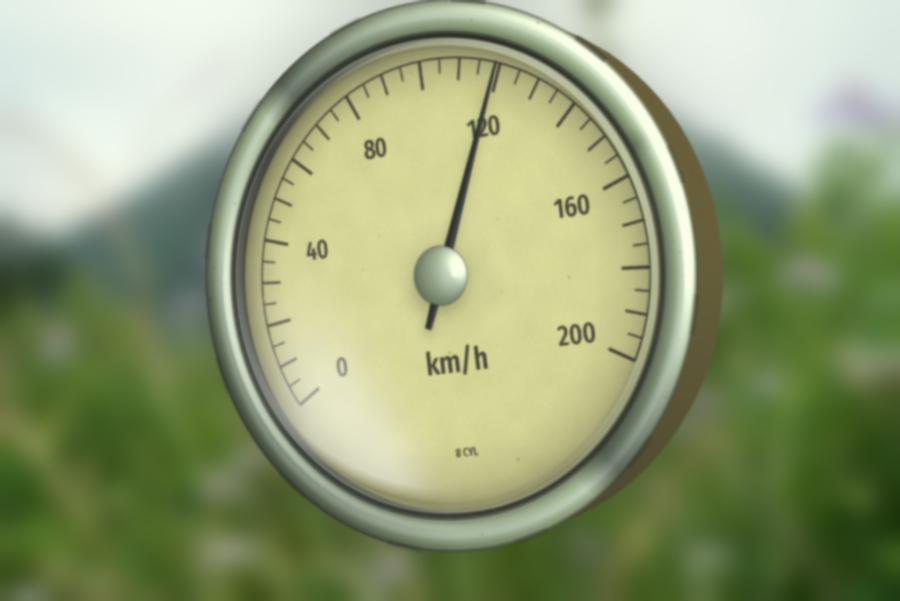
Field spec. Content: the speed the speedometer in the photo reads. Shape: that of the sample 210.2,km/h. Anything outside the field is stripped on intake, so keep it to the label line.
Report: 120,km/h
